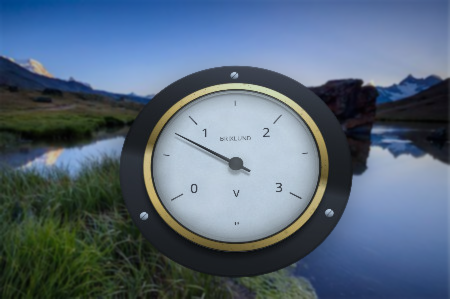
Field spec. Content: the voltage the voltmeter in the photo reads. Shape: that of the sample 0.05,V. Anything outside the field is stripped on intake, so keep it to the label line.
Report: 0.75,V
